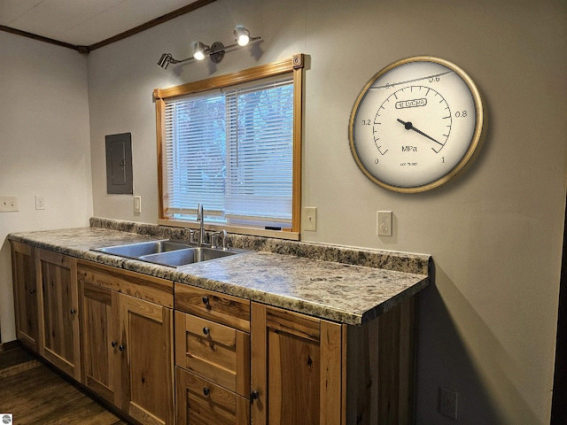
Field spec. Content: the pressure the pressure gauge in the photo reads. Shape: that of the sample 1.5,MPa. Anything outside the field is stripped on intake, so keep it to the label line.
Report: 0.95,MPa
